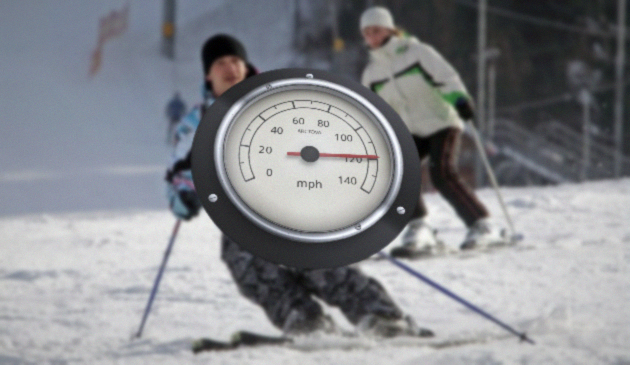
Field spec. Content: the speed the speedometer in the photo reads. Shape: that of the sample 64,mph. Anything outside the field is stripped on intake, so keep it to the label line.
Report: 120,mph
